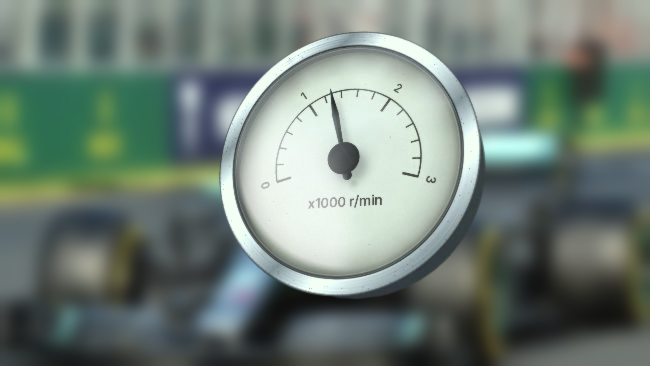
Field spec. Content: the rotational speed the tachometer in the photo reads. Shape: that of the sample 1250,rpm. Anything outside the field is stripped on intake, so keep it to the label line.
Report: 1300,rpm
